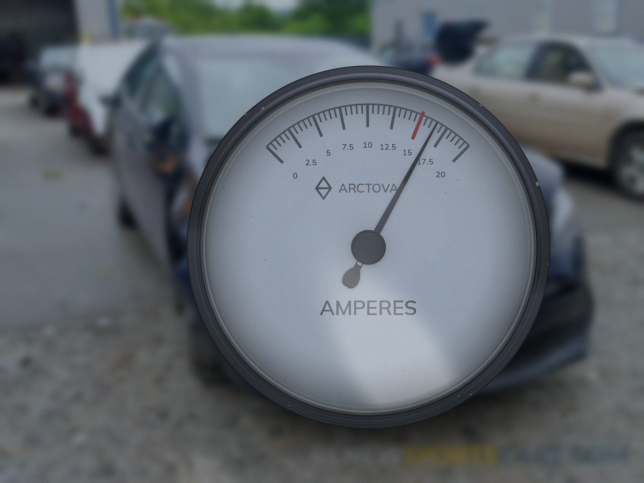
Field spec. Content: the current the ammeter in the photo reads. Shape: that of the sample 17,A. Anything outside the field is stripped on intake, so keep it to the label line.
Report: 16.5,A
